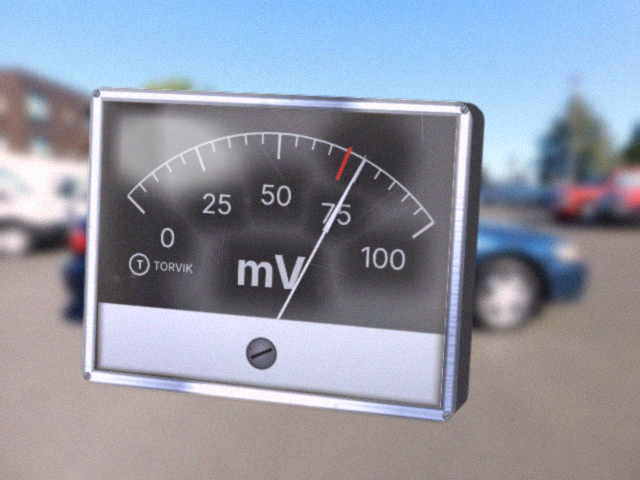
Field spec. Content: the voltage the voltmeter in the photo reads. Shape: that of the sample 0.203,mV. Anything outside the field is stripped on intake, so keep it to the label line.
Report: 75,mV
